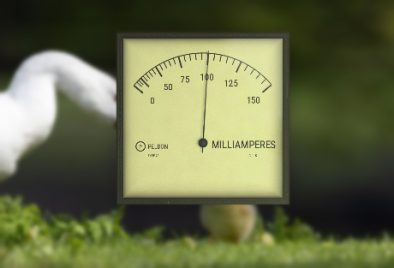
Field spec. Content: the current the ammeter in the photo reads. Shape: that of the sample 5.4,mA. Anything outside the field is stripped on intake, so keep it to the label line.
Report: 100,mA
